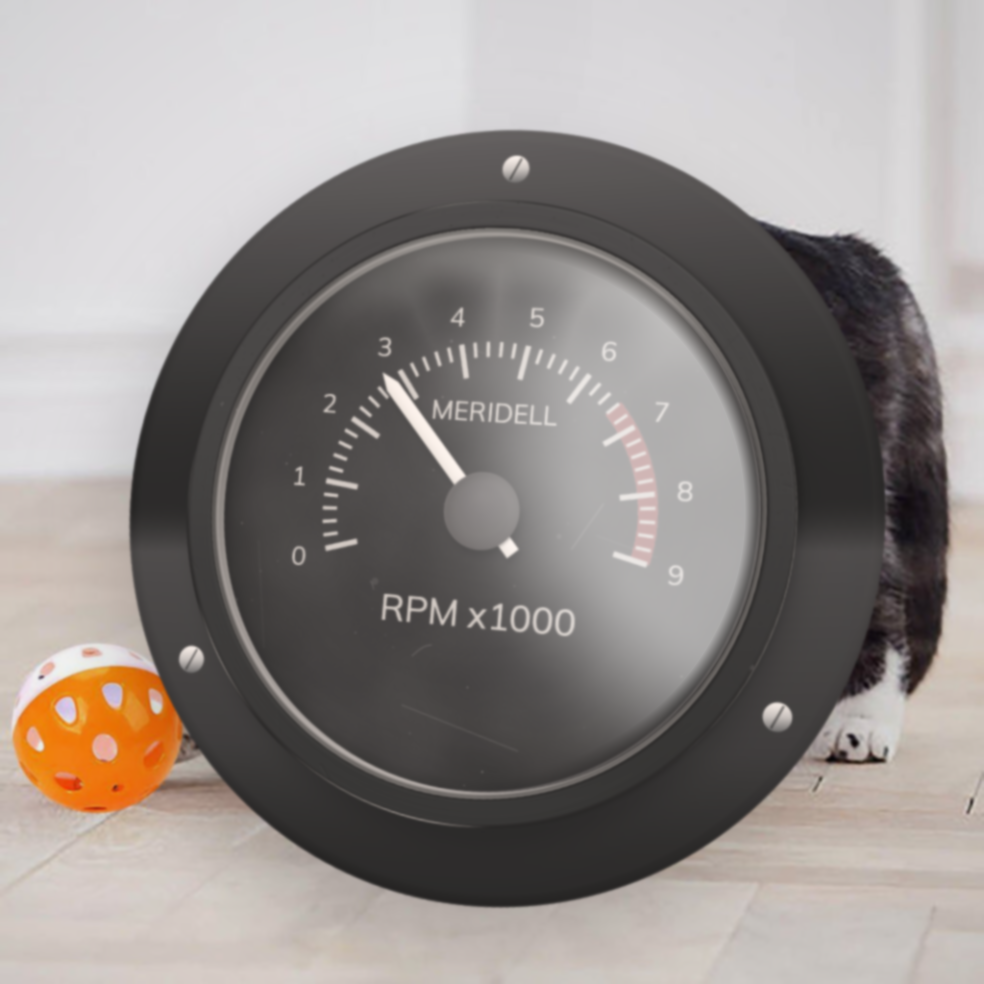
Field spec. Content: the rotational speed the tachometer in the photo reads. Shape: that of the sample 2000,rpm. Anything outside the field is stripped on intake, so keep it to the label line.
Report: 2800,rpm
